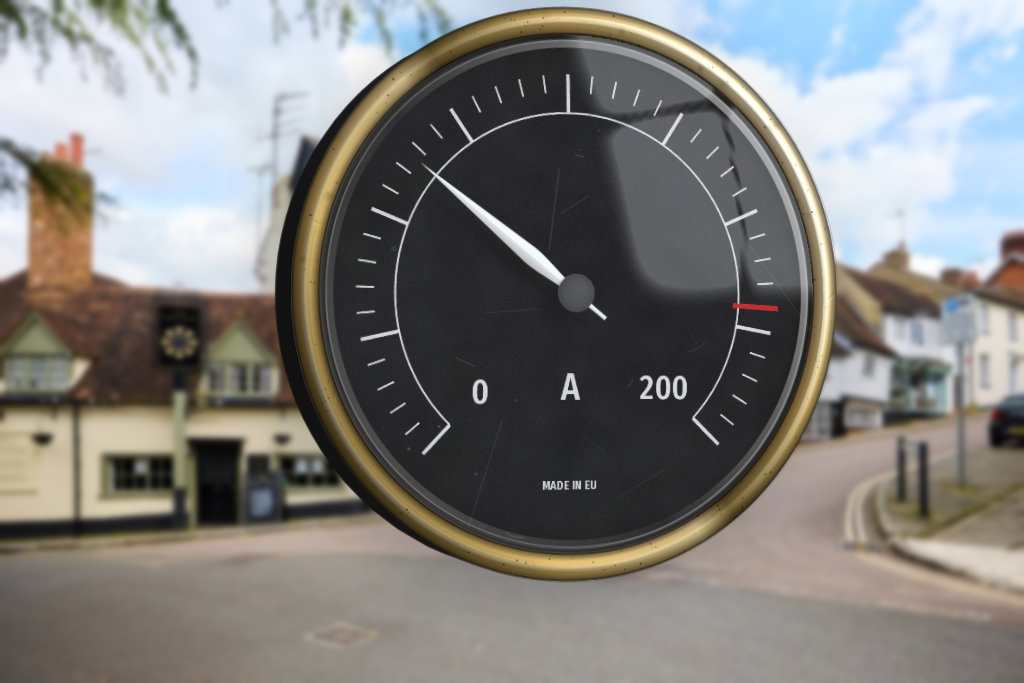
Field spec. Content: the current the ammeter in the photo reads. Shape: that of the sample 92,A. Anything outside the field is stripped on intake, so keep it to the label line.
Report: 62.5,A
